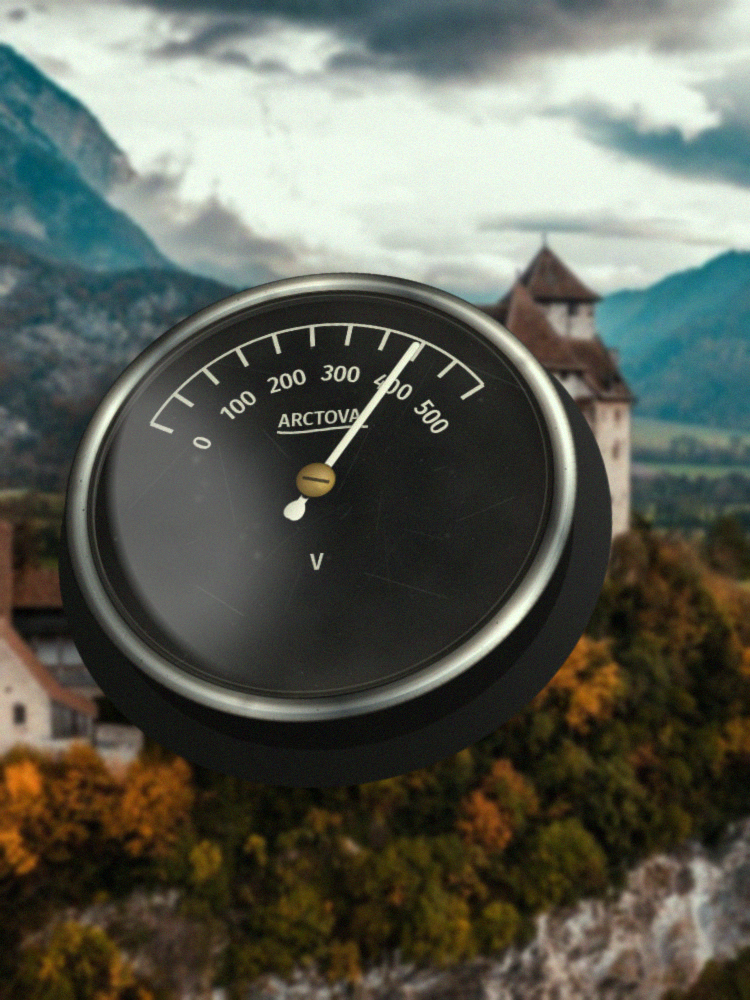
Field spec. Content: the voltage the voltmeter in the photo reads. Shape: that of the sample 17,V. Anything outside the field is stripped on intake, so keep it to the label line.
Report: 400,V
